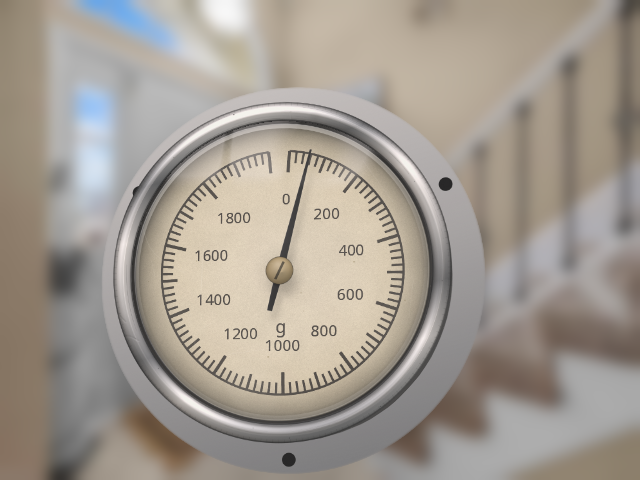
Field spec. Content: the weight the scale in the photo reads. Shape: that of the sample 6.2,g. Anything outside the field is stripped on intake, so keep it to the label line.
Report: 60,g
